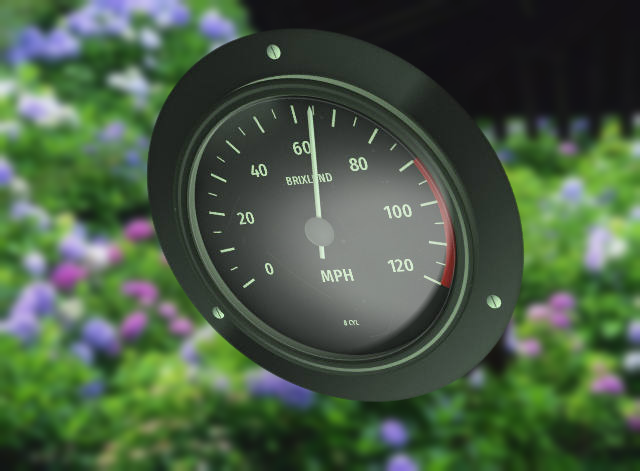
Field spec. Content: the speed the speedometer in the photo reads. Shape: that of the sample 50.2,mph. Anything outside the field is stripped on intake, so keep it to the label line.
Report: 65,mph
